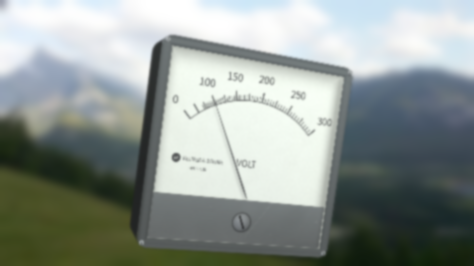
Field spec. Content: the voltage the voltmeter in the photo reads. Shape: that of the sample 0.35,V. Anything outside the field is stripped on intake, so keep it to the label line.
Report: 100,V
